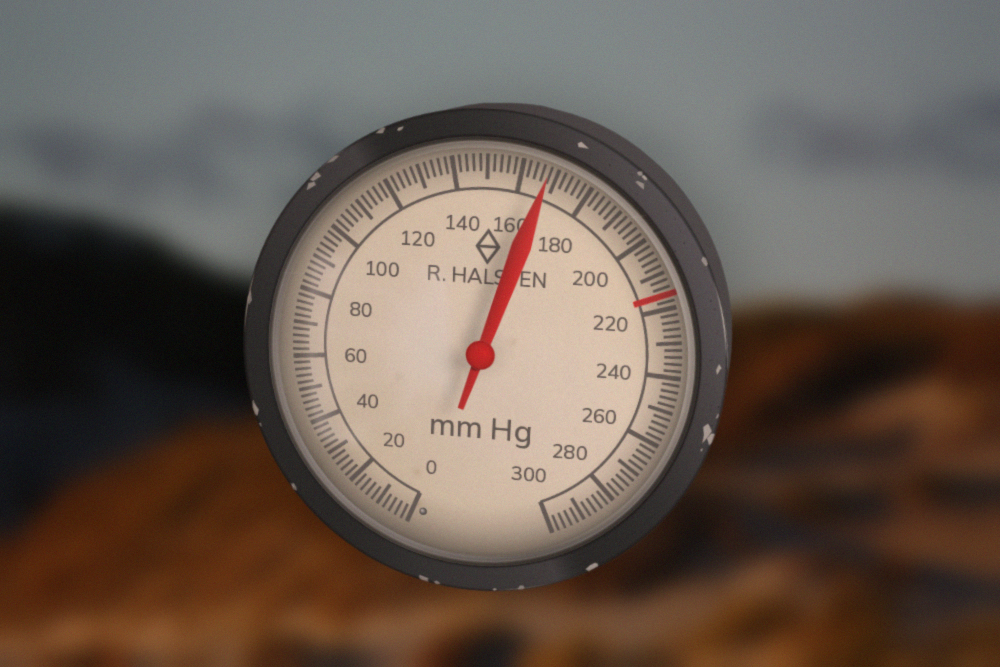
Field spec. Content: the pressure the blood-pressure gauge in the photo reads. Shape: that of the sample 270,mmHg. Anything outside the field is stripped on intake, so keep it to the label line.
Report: 168,mmHg
